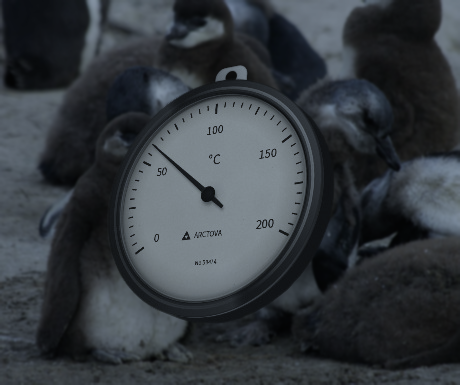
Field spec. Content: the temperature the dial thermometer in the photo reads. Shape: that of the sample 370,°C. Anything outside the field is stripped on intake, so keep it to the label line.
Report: 60,°C
